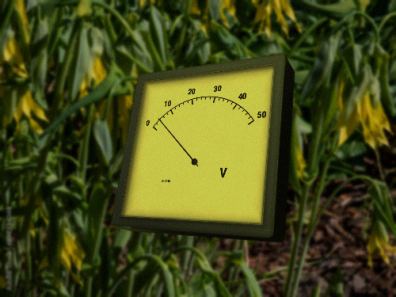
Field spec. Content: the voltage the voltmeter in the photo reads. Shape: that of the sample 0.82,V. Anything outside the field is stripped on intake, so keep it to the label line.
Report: 4,V
